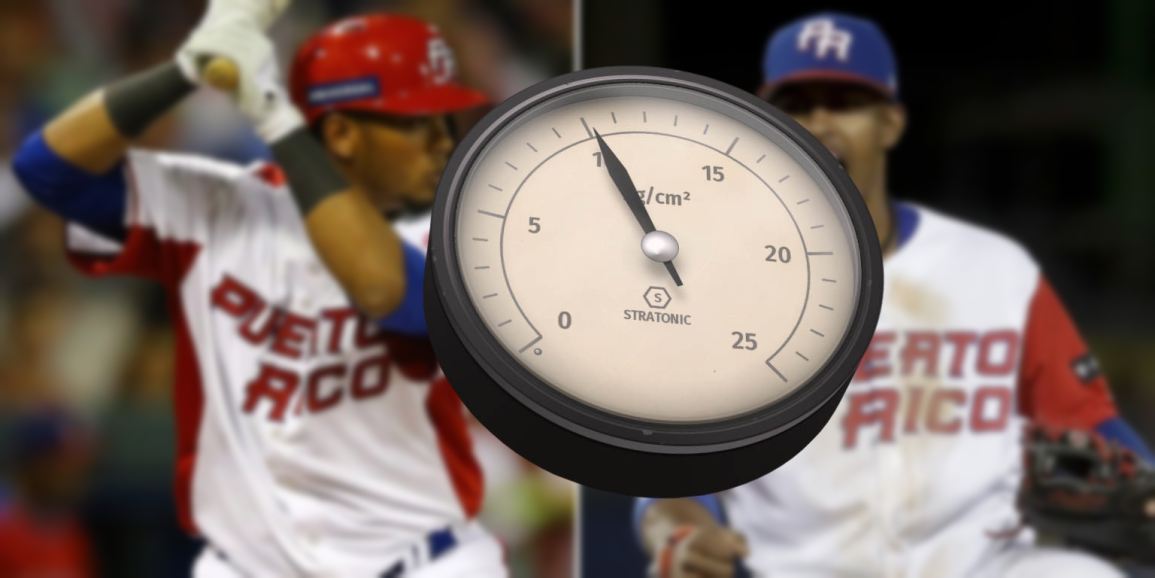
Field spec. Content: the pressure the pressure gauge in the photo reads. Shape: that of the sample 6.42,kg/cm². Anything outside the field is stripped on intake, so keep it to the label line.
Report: 10,kg/cm²
